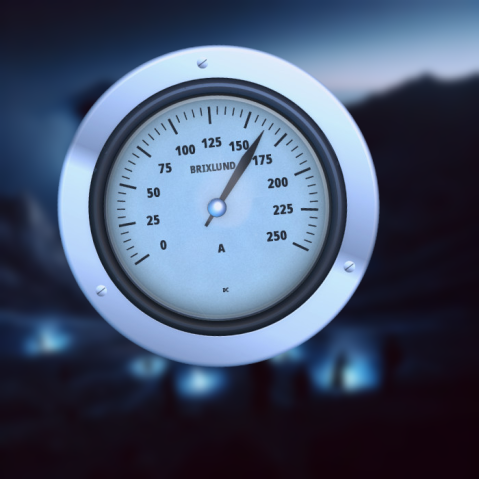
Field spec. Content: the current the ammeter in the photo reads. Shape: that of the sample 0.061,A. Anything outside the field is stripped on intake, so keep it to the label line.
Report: 162.5,A
